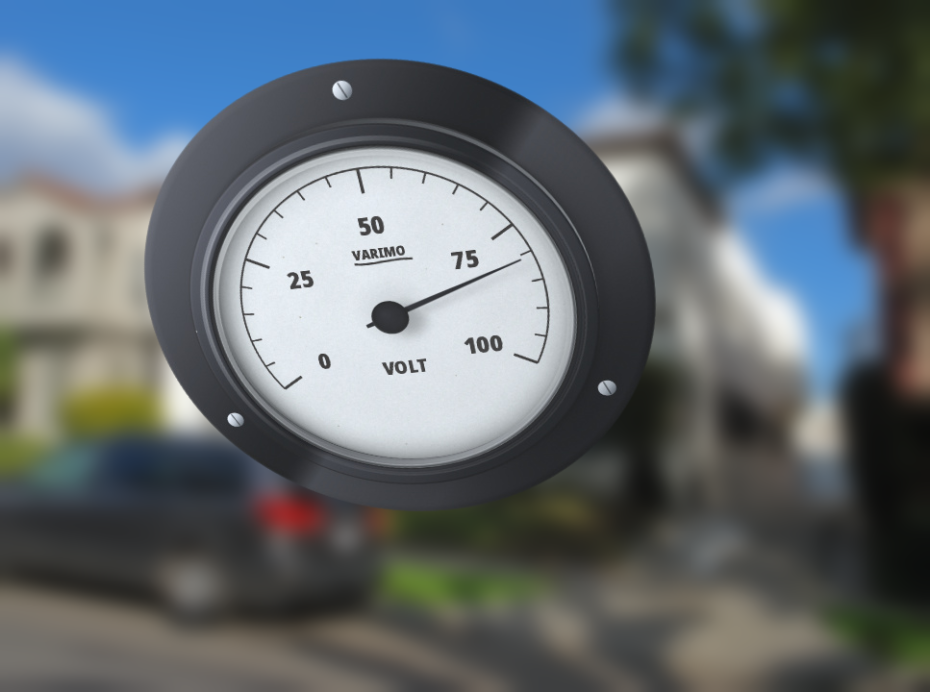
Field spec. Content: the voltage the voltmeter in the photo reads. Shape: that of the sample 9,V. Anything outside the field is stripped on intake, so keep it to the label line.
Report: 80,V
